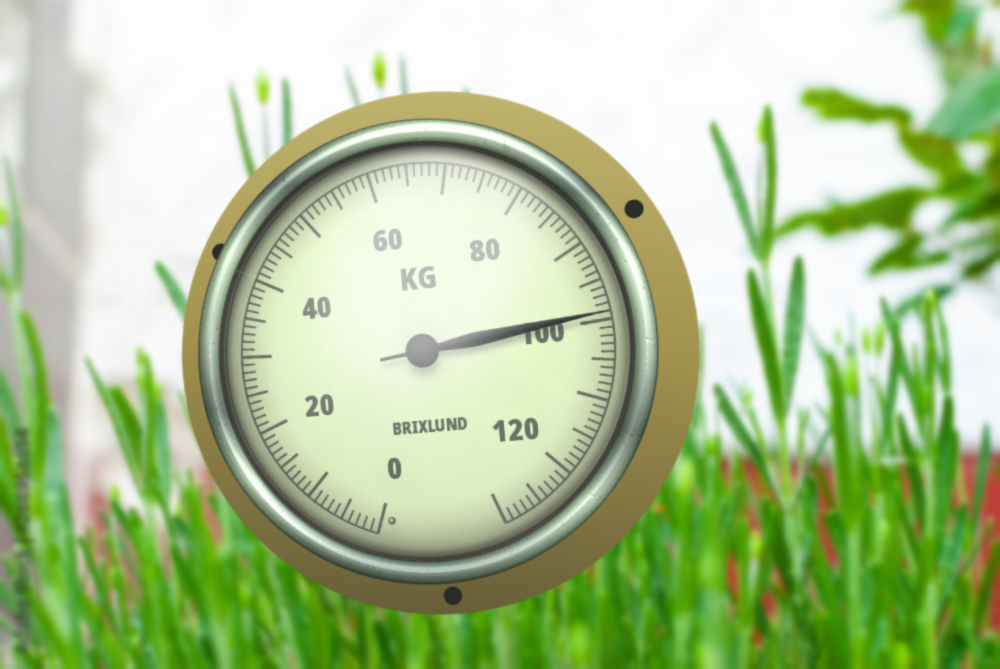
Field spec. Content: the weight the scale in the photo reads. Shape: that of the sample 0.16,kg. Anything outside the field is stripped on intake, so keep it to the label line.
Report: 99,kg
